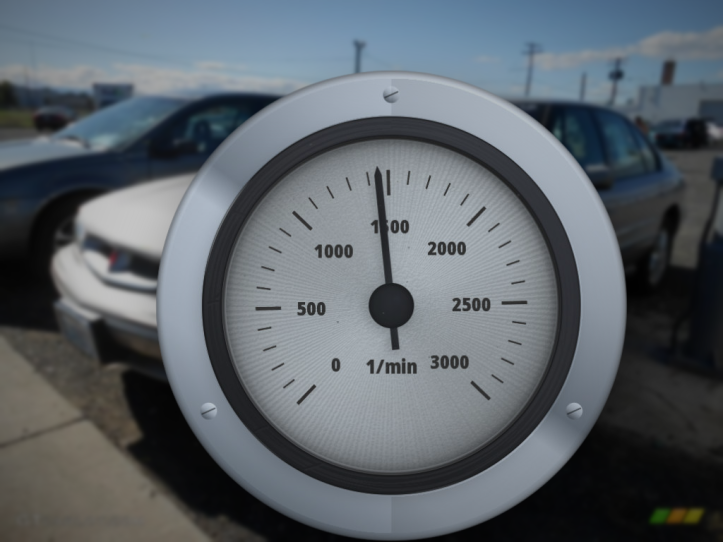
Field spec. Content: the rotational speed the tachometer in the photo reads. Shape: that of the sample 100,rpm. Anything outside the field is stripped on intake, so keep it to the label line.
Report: 1450,rpm
